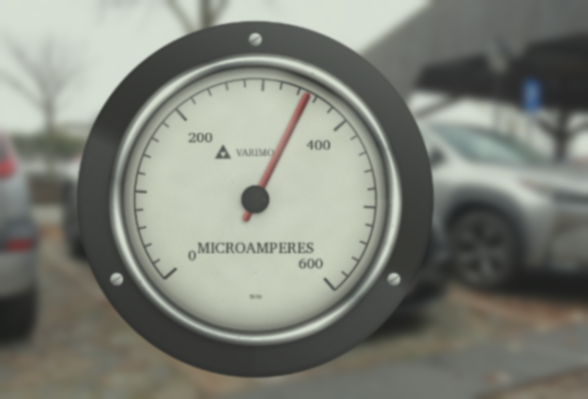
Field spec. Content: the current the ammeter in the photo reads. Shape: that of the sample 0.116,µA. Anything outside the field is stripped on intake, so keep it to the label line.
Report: 350,µA
